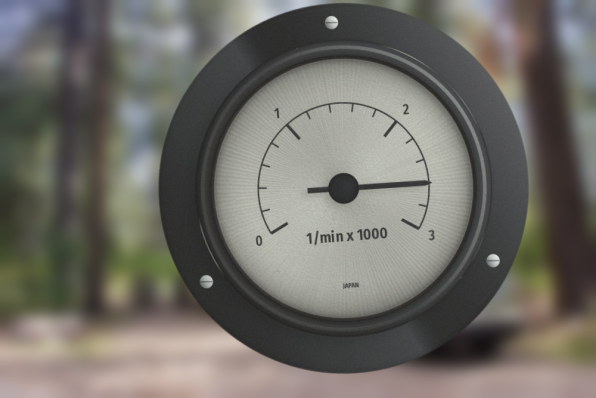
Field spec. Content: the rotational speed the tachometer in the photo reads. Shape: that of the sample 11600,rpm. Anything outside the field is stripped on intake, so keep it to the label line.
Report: 2600,rpm
